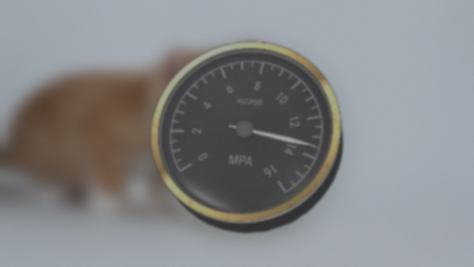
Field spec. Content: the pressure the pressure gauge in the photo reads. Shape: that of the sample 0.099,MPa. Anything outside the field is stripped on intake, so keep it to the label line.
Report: 13.5,MPa
